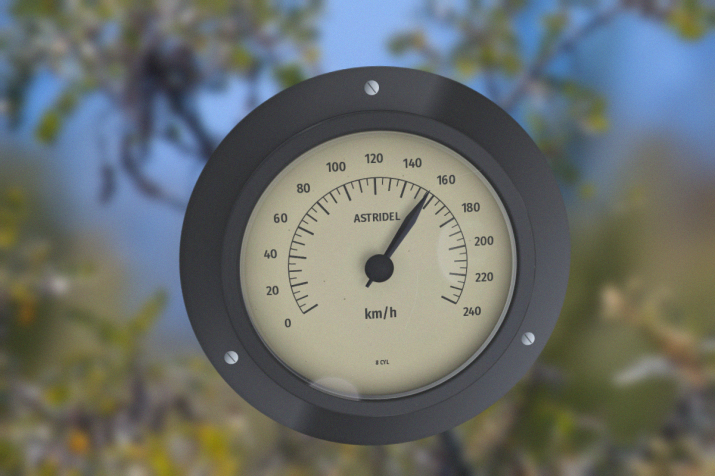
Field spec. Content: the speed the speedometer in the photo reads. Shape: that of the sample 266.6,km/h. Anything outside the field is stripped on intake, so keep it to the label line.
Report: 155,km/h
